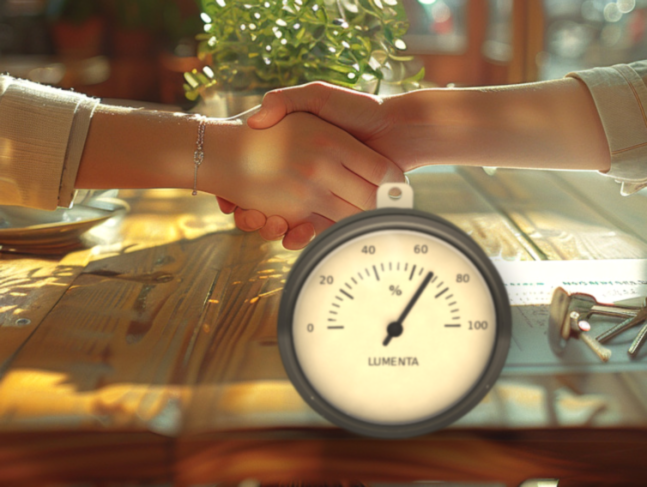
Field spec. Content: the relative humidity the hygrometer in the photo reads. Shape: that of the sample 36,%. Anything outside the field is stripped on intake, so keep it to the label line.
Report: 68,%
